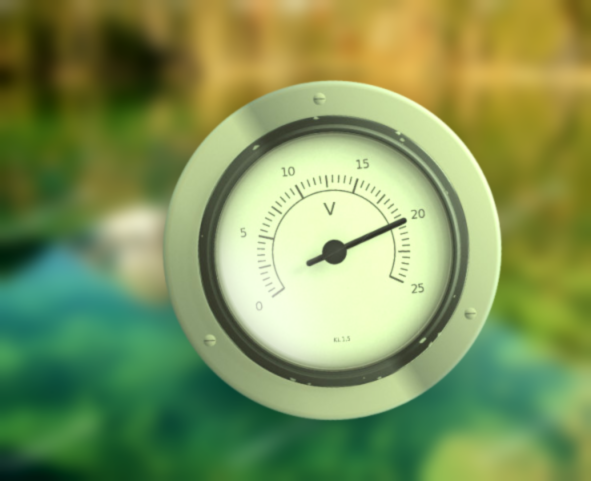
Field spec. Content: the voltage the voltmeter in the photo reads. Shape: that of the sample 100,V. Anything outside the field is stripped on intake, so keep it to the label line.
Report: 20,V
